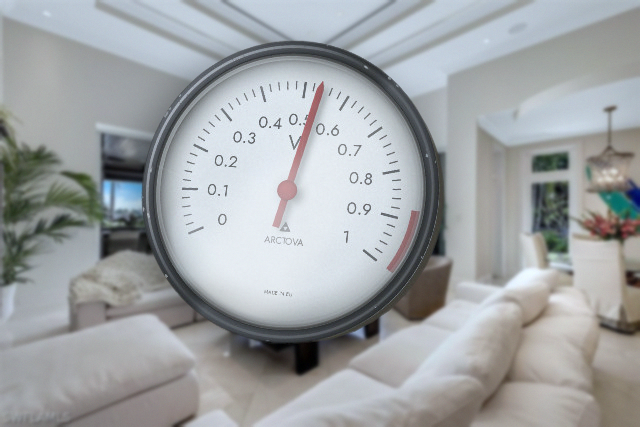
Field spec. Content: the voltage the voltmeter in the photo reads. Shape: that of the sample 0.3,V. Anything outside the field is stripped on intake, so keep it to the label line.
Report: 0.54,V
